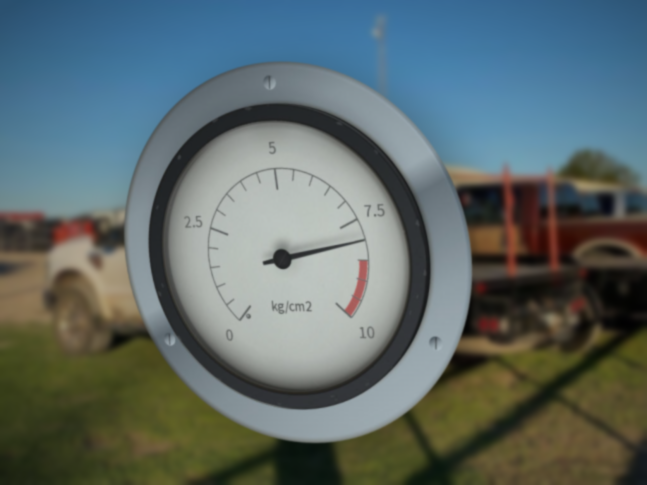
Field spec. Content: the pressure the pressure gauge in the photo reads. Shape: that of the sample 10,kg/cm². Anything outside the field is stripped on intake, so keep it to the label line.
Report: 8,kg/cm²
